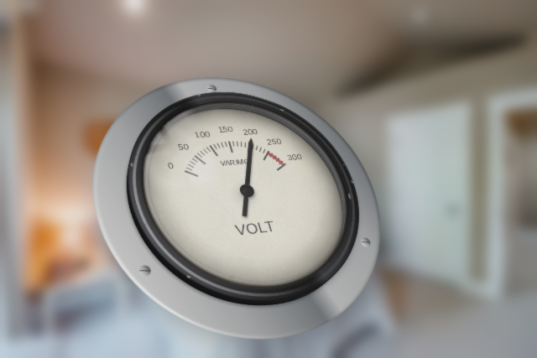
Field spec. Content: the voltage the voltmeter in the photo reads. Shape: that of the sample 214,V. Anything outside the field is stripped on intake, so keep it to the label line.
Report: 200,V
